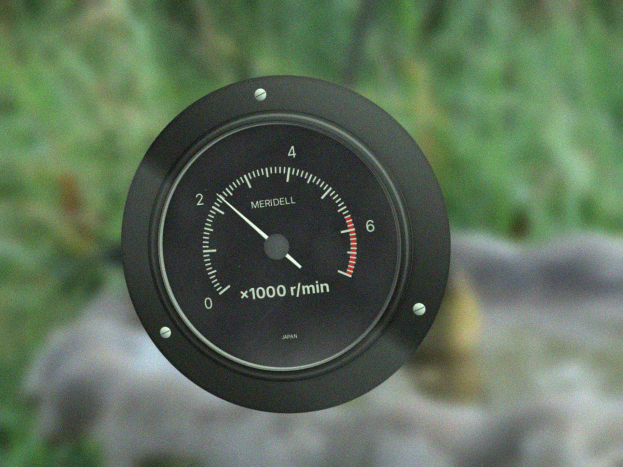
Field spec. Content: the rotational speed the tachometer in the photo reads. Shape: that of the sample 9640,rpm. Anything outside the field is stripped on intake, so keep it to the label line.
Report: 2300,rpm
